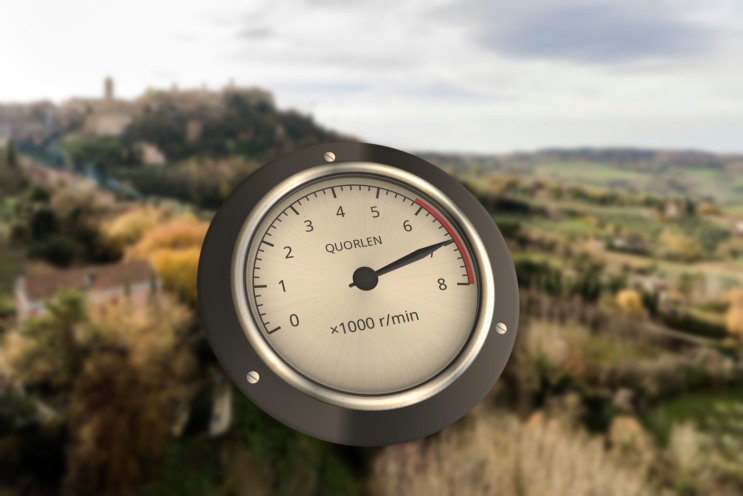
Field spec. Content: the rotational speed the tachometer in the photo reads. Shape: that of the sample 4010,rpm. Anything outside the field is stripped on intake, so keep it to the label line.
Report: 7000,rpm
